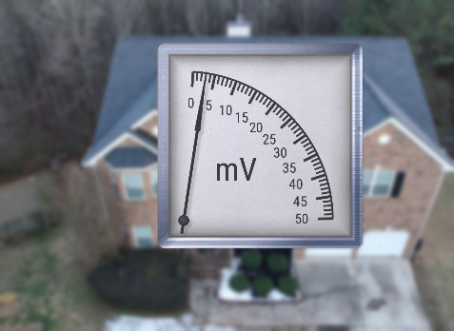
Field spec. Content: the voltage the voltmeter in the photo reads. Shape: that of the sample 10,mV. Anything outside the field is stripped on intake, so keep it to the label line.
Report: 3,mV
